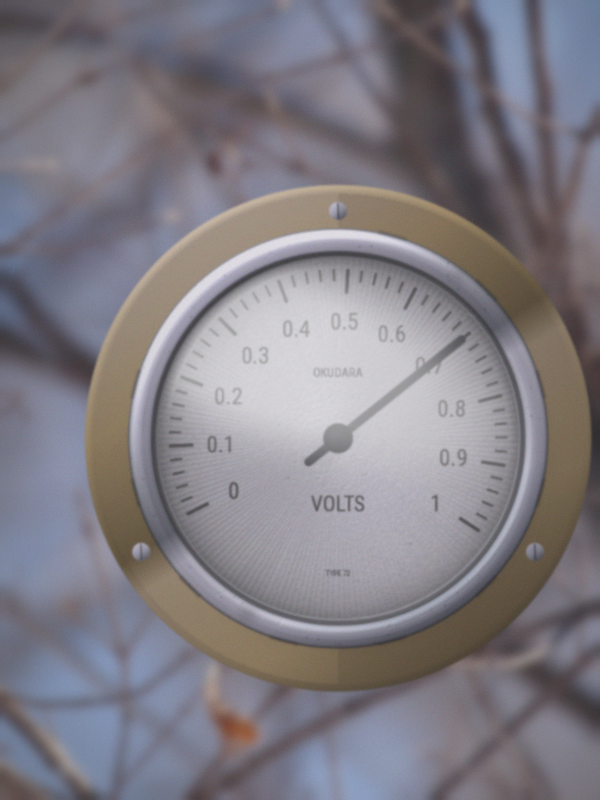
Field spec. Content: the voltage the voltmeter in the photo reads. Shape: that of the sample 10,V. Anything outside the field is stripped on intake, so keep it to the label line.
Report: 0.7,V
